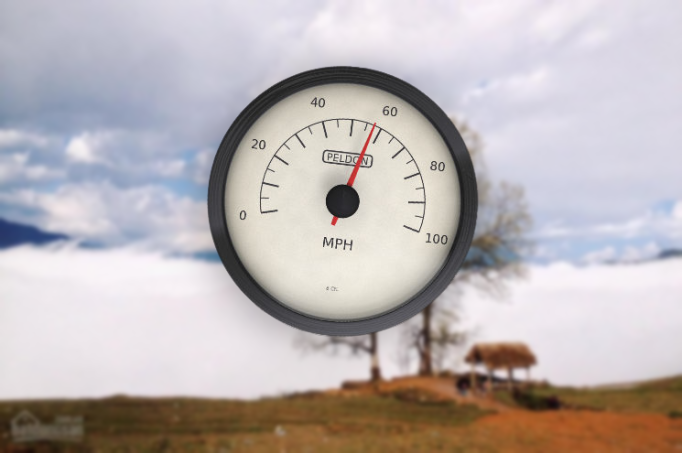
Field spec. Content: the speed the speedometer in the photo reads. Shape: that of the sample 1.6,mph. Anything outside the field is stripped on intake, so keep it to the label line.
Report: 57.5,mph
